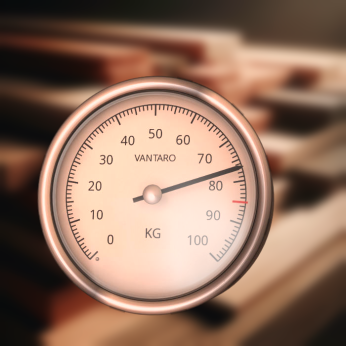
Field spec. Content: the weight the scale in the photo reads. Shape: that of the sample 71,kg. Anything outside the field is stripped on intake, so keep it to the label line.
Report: 77,kg
